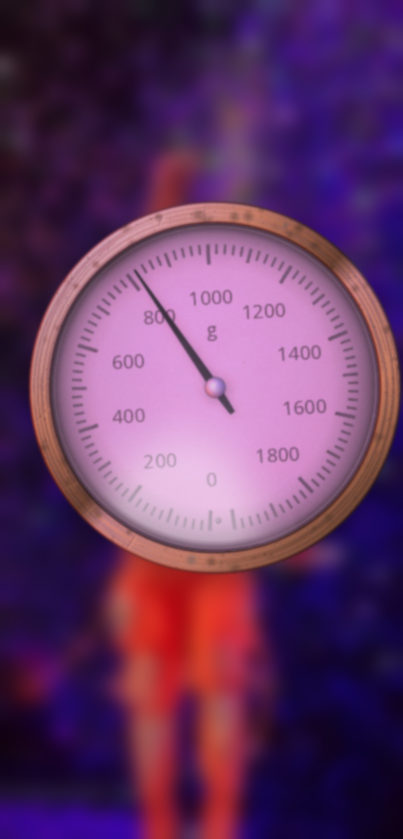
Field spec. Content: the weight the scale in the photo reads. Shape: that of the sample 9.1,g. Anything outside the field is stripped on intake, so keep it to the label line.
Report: 820,g
